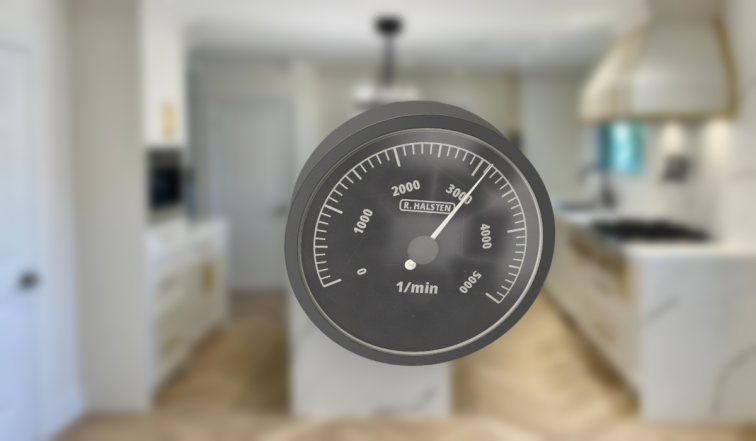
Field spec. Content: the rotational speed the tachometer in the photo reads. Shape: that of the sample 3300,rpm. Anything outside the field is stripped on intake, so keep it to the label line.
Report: 3100,rpm
